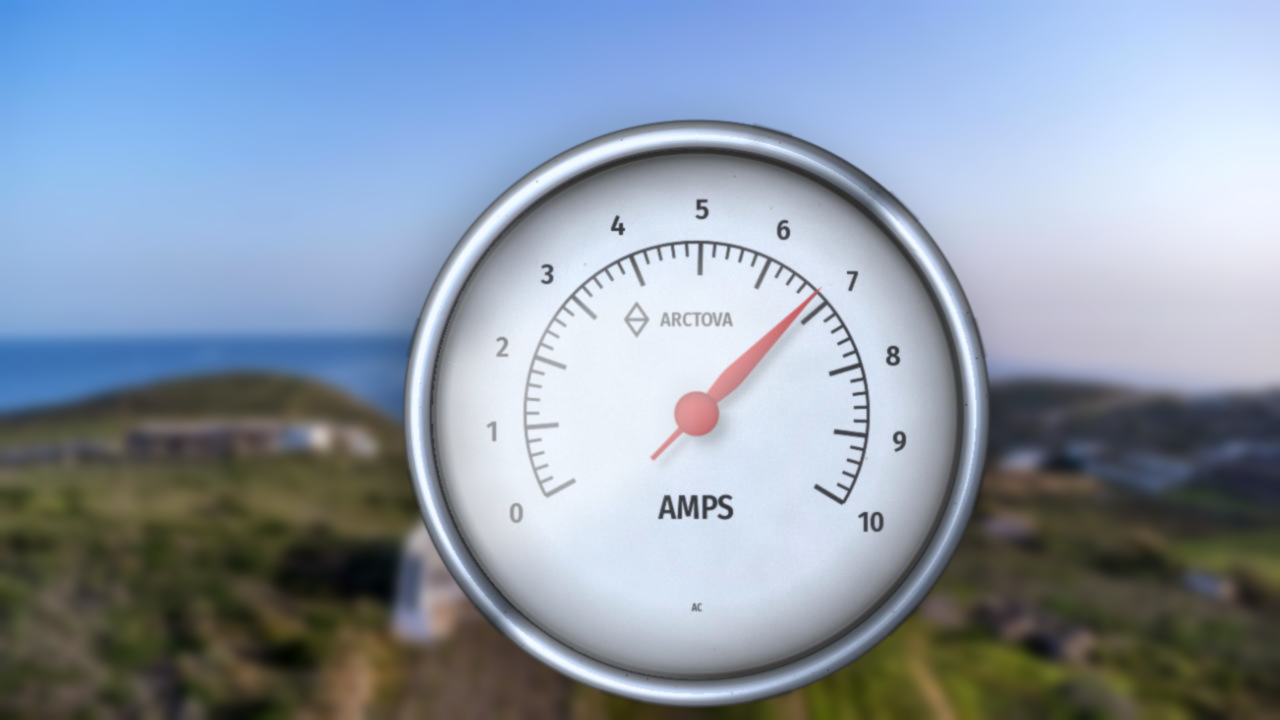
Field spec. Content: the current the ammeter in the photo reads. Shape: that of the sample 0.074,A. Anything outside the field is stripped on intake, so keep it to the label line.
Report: 6.8,A
